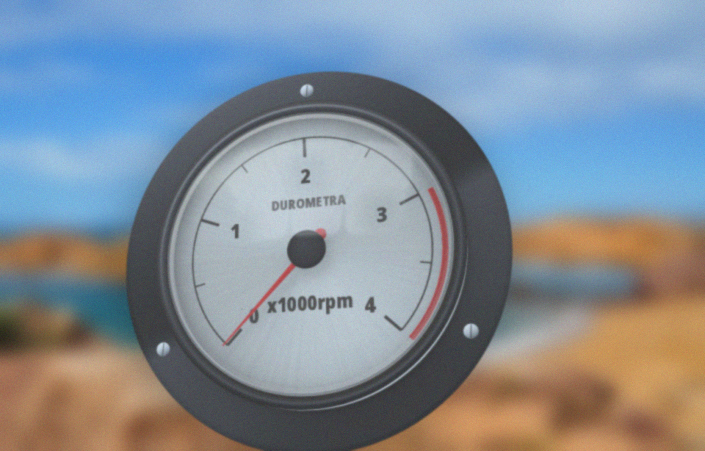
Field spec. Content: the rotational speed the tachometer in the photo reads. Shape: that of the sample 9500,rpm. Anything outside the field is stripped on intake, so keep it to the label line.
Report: 0,rpm
